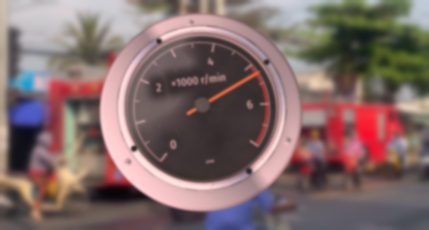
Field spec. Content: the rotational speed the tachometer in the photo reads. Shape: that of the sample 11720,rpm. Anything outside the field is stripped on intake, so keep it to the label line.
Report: 5250,rpm
